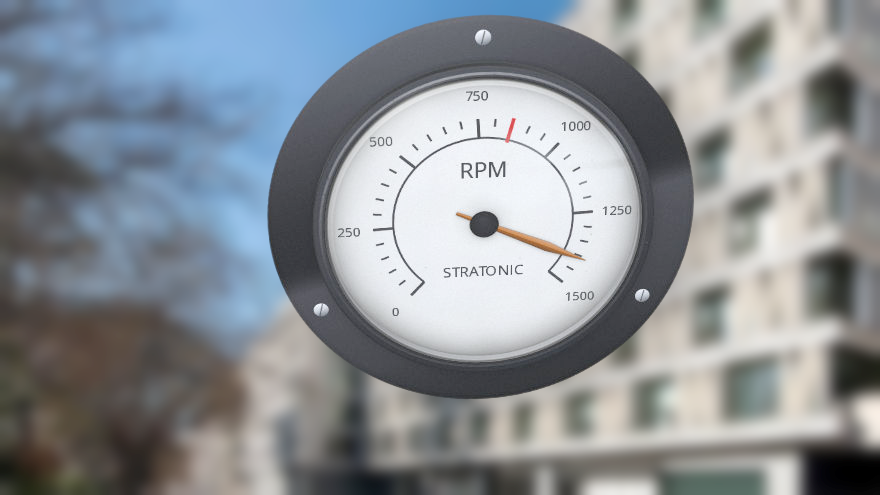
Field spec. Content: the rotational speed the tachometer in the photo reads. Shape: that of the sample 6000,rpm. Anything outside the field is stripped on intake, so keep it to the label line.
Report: 1400,rpm
